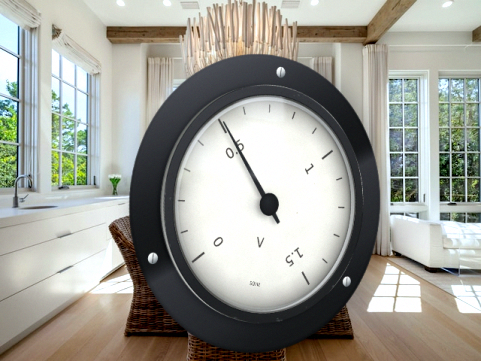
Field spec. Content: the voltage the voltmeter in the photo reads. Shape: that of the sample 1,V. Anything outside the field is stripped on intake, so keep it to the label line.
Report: 0.5,V
